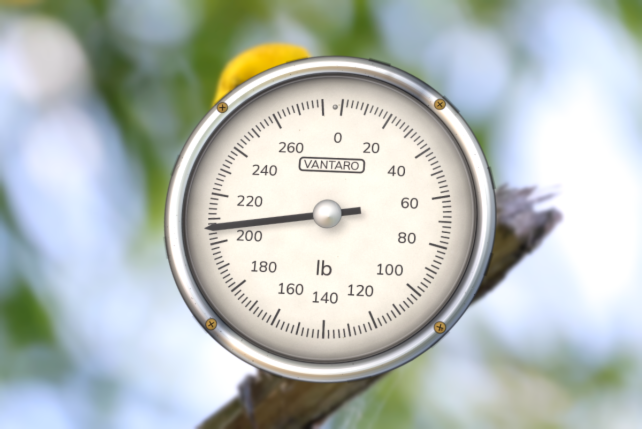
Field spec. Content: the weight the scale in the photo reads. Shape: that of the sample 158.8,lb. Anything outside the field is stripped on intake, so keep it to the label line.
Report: 206,lb
